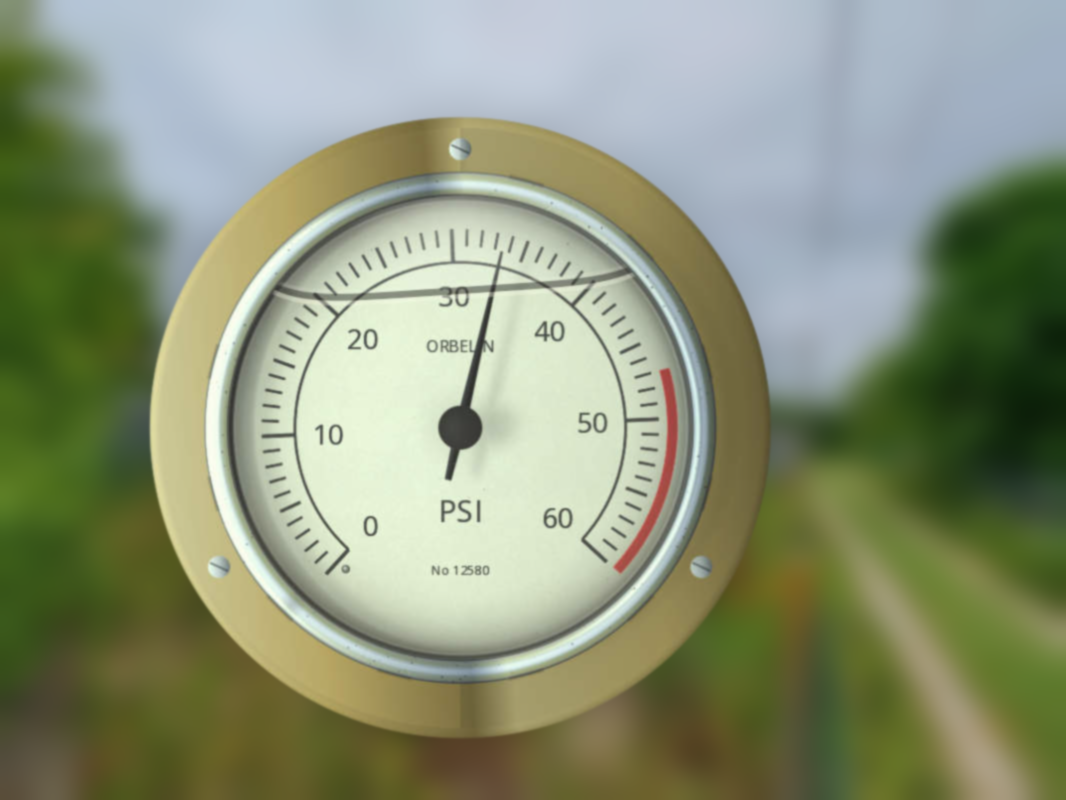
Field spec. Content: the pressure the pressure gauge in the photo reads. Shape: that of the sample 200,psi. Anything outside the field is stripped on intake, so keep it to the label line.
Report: 33.5,psi
